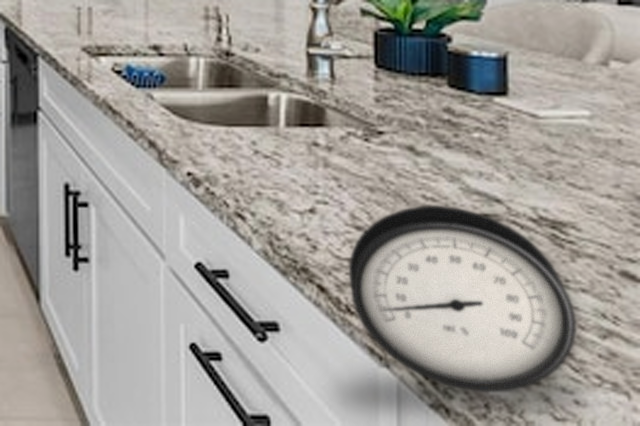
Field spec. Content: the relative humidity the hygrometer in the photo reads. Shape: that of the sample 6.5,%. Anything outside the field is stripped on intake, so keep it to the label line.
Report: 5,%
